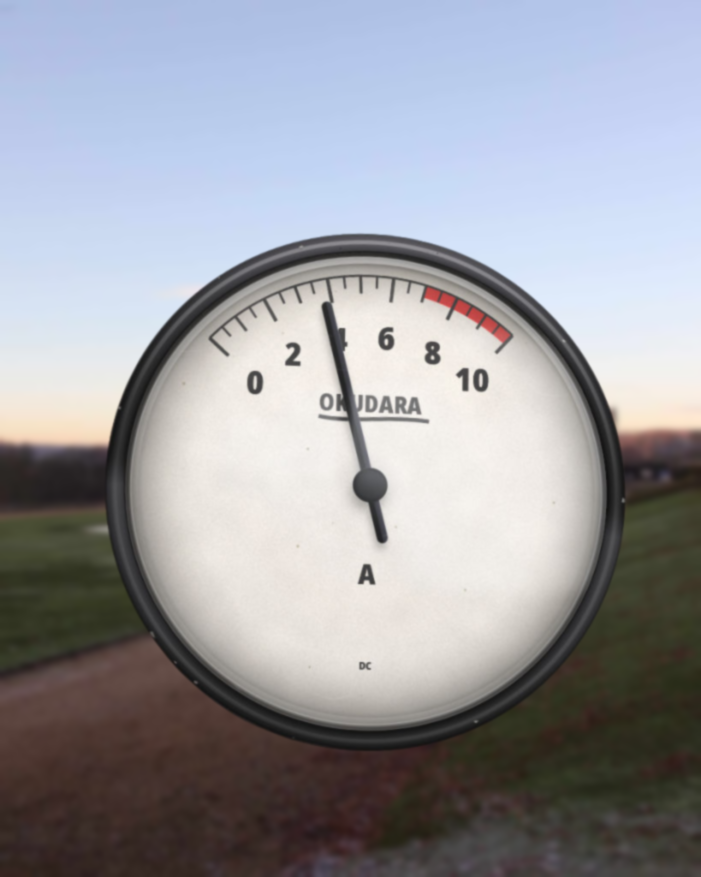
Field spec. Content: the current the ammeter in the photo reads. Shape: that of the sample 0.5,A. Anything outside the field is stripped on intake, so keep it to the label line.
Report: 3.75,A
